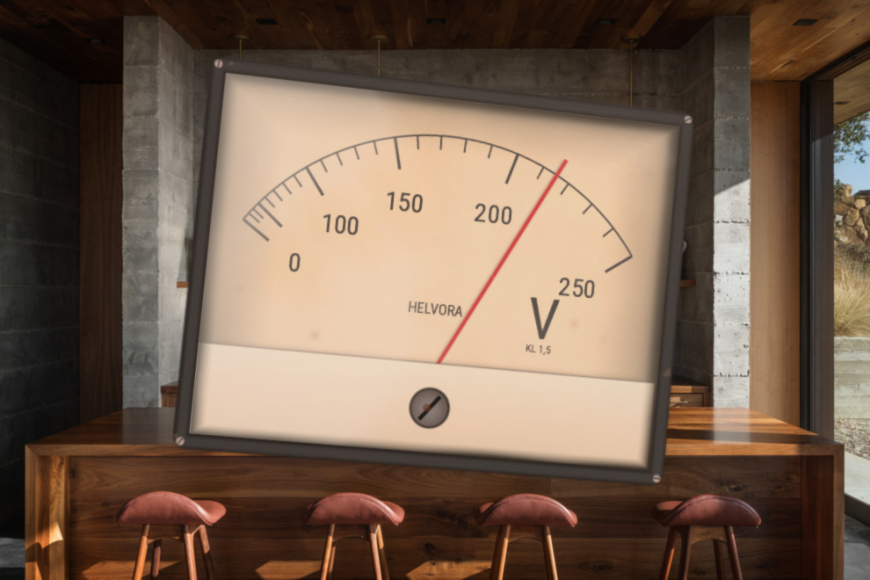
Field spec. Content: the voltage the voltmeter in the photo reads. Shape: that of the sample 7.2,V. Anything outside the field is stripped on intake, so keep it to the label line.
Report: 215,V
